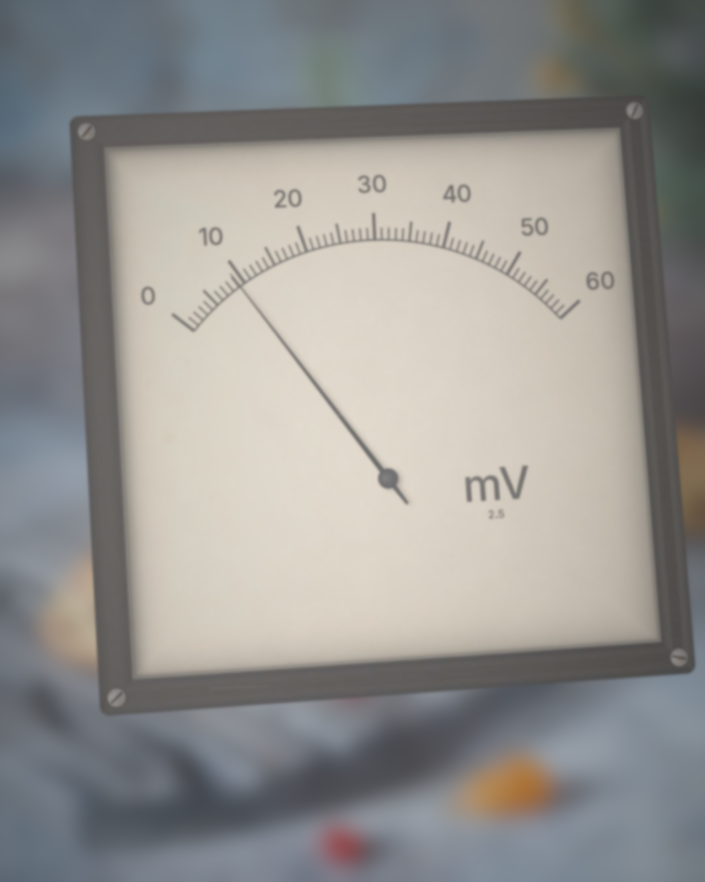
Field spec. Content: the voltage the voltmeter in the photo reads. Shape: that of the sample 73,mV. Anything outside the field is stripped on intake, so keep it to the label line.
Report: 9,mV
